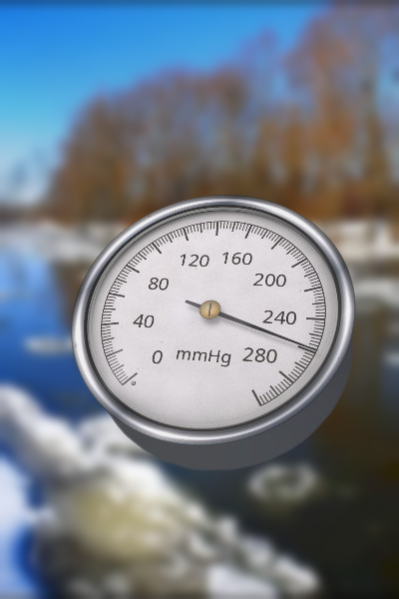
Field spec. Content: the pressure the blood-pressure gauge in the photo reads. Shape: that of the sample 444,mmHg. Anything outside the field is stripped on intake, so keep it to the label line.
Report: 260,mmHg
